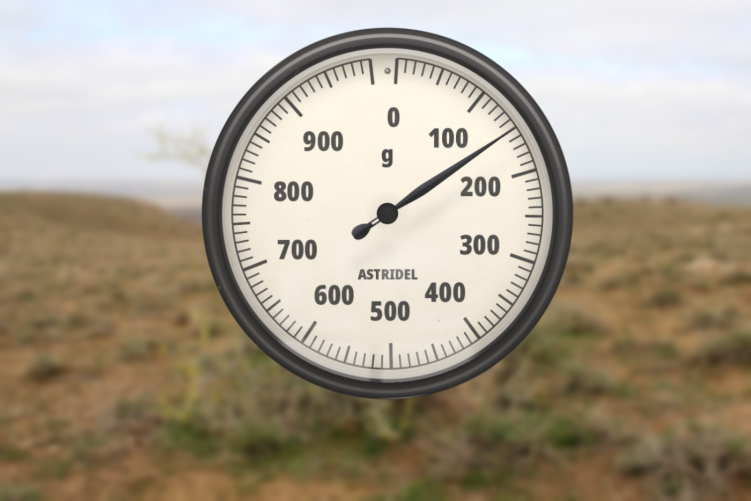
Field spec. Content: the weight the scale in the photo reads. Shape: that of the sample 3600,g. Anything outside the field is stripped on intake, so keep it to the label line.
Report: 150,g
